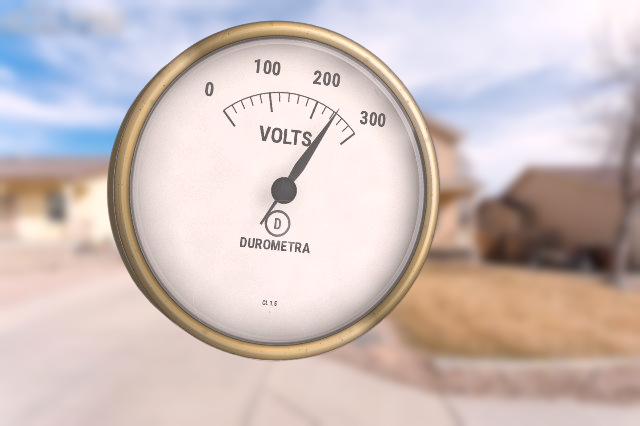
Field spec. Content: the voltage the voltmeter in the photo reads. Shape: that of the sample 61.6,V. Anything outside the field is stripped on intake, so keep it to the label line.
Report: 240,V
